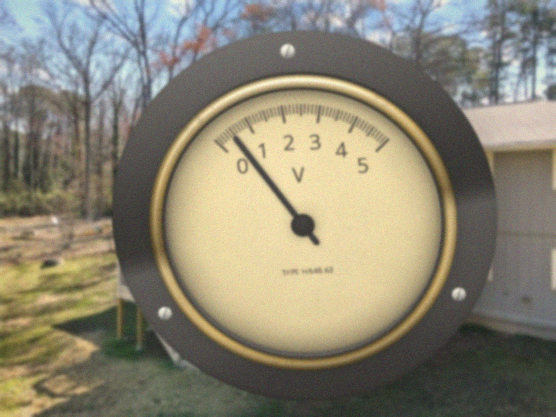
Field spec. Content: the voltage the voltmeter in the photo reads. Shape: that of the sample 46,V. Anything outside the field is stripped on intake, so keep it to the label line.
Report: 0.5,V
